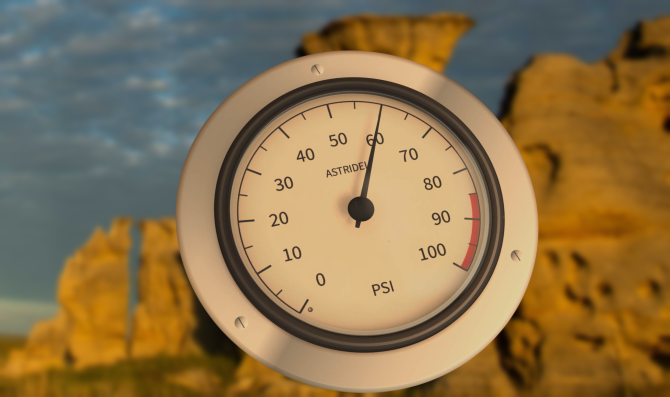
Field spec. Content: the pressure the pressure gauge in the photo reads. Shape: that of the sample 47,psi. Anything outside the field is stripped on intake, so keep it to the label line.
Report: 60,psi
